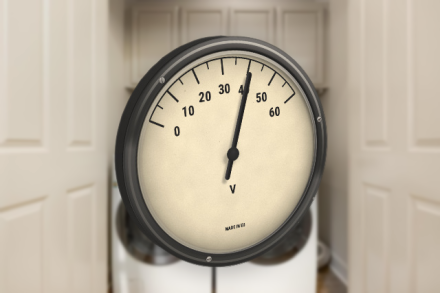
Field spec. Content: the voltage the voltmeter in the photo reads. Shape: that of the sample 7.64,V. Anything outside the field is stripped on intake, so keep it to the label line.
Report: 40,V
